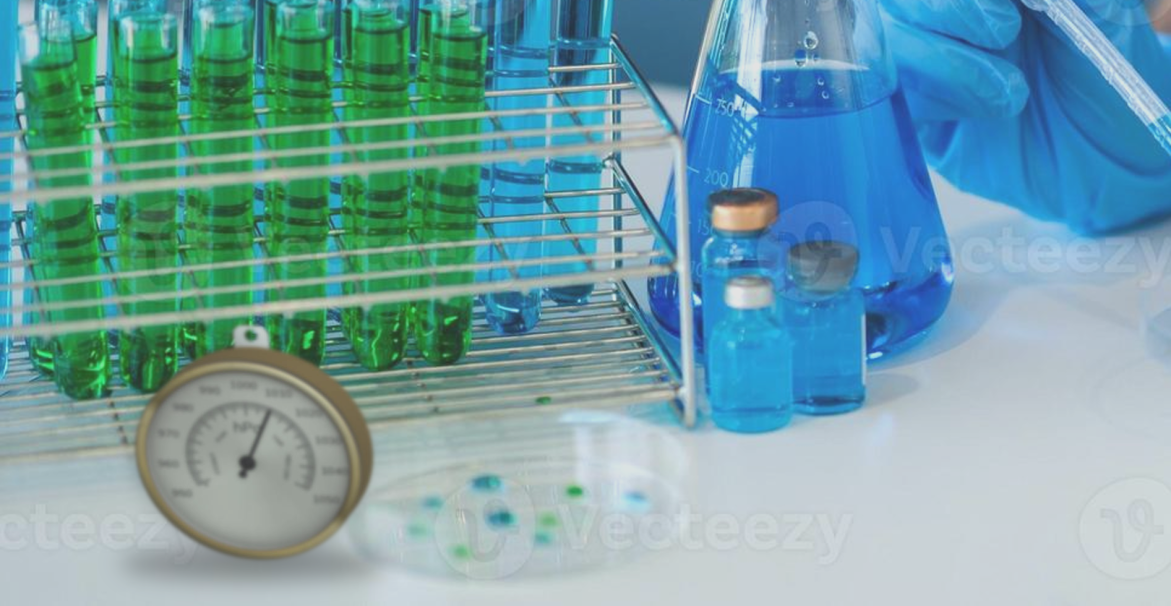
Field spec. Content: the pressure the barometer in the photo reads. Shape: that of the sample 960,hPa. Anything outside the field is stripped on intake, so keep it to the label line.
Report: 1010,hPa
